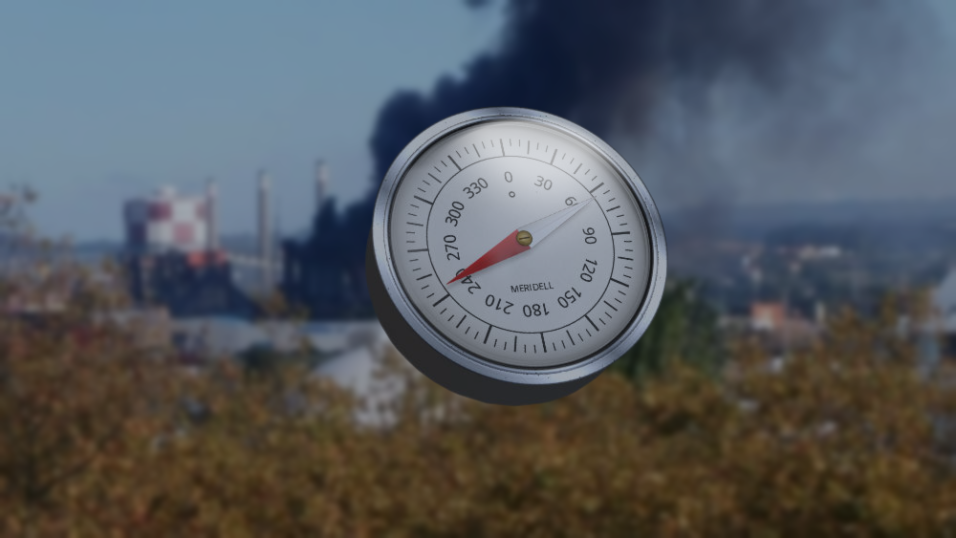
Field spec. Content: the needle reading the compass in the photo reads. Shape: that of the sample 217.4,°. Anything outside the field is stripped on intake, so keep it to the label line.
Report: 245,°
